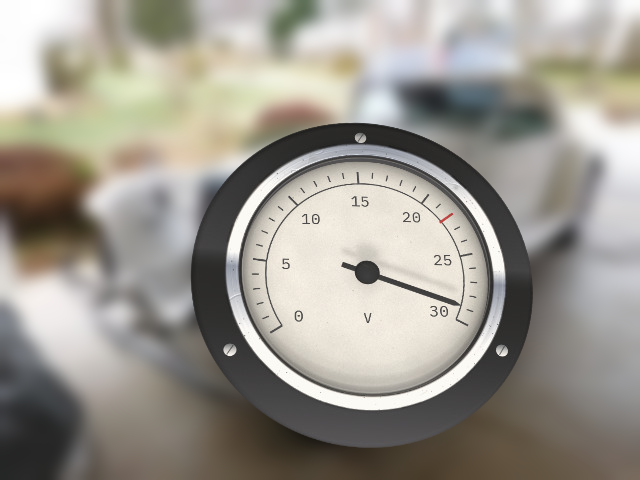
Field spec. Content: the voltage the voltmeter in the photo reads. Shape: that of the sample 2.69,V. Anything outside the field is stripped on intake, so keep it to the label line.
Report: 29,V
